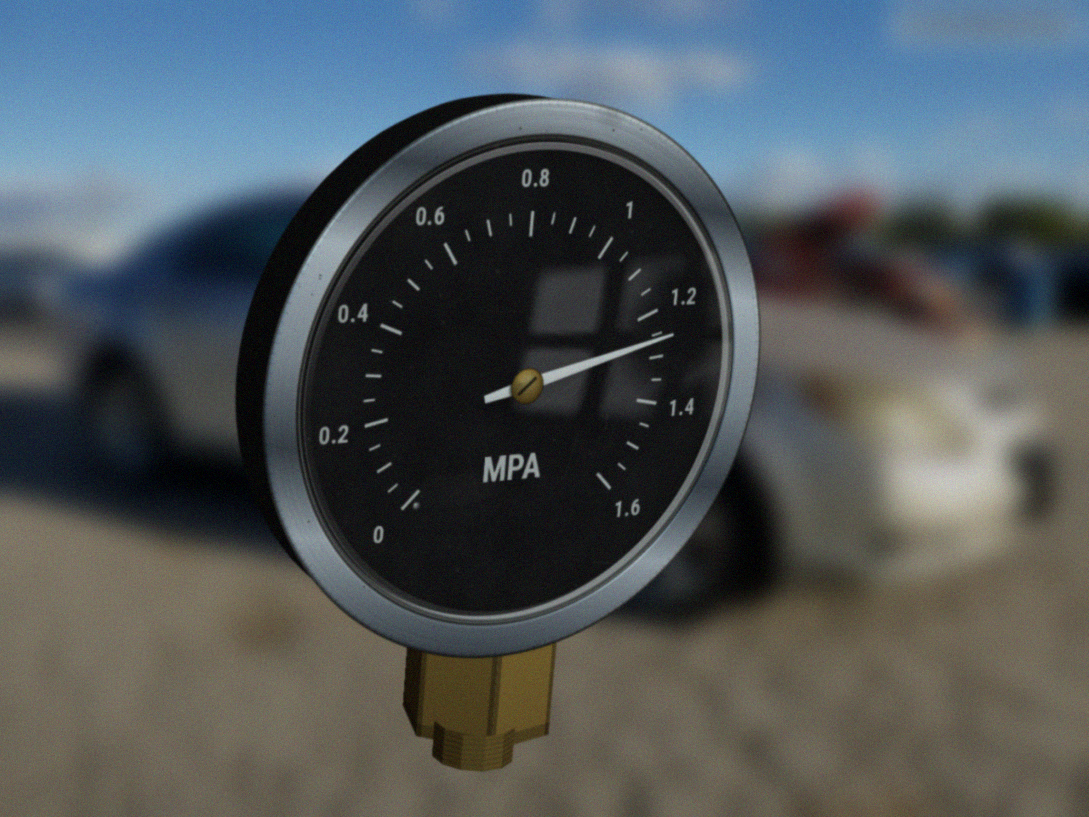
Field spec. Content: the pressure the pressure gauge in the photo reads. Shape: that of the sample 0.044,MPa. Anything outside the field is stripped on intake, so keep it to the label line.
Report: 1.25,MPa
